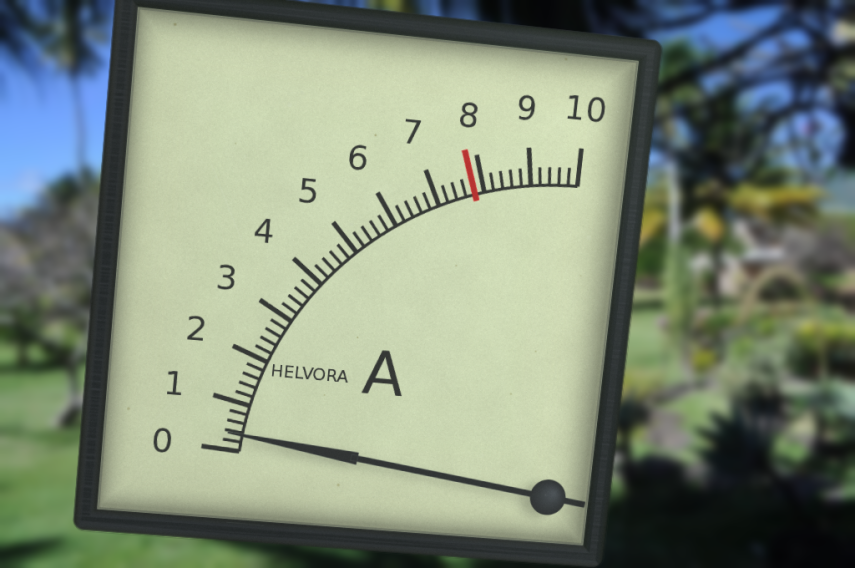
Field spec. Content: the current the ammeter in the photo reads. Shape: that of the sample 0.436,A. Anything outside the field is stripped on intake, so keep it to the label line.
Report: 0.4,A
